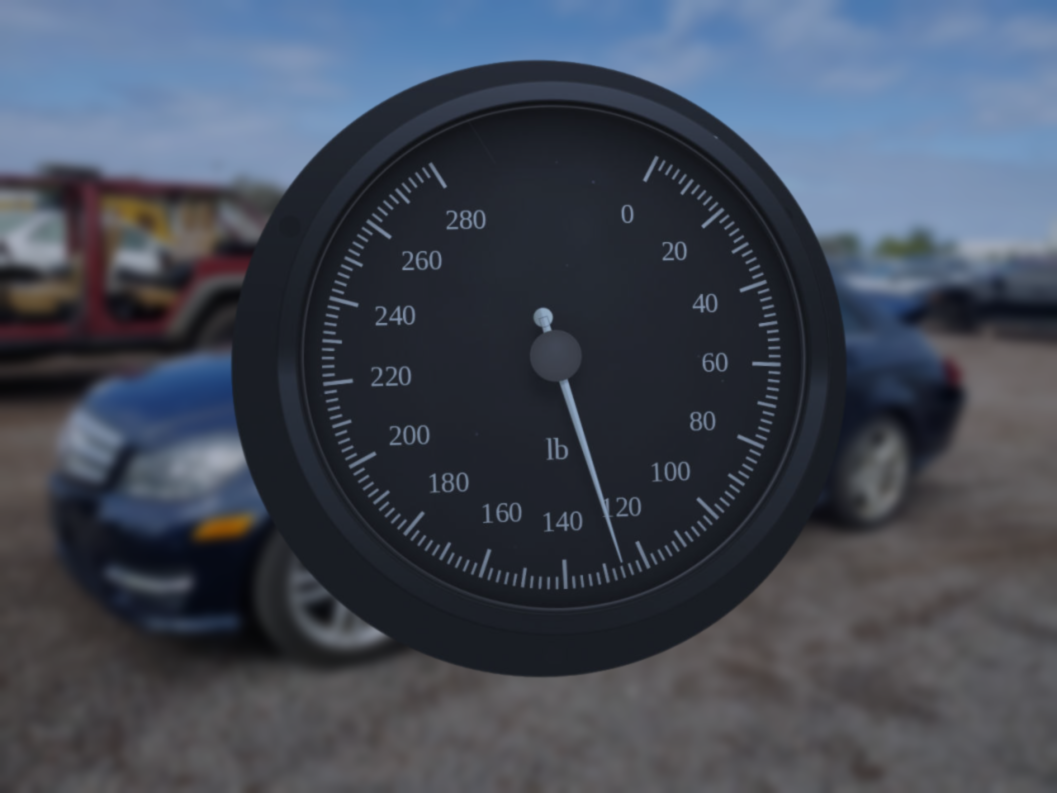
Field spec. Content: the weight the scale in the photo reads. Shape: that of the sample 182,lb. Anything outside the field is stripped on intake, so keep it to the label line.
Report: 126,lb
